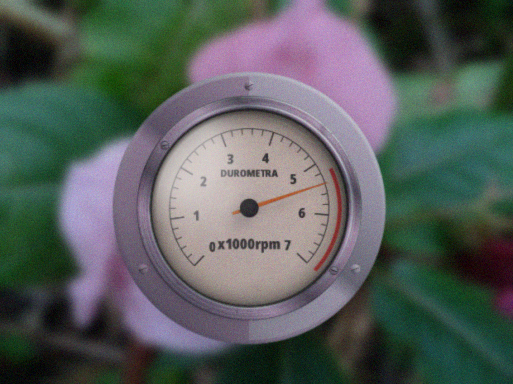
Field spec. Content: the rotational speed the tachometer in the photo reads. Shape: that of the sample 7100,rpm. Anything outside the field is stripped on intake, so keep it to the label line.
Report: 5400,rpm
